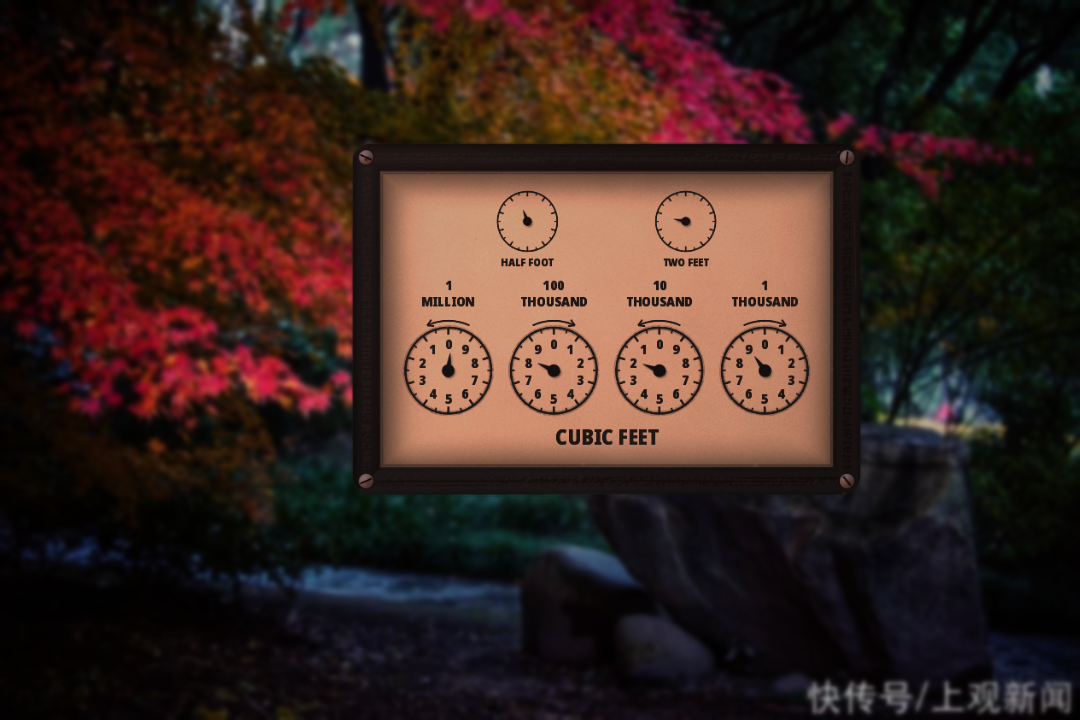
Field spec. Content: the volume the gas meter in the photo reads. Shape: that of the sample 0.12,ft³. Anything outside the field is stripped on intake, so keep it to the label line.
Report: 981900,ft³
